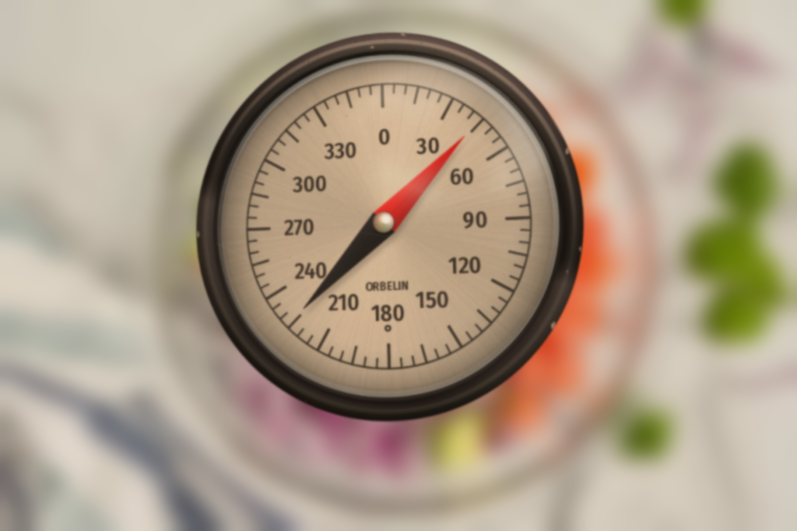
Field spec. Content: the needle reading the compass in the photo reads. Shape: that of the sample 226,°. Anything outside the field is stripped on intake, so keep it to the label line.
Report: 45,°
